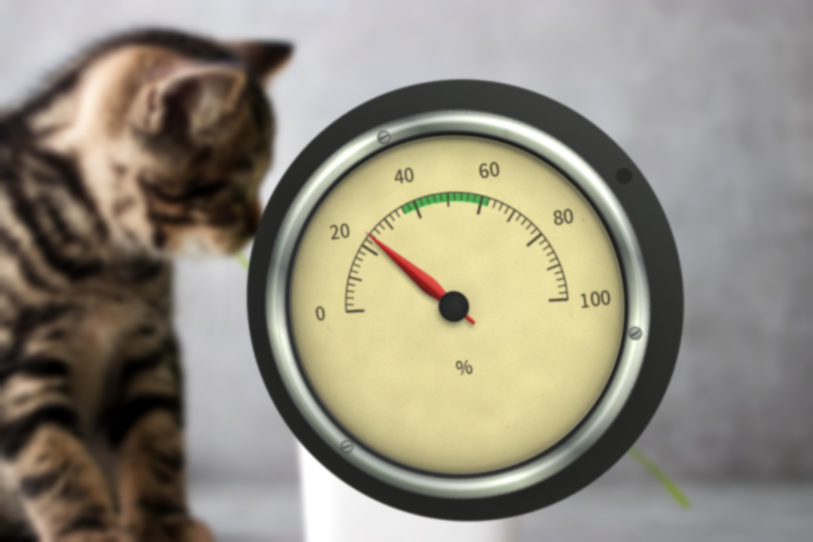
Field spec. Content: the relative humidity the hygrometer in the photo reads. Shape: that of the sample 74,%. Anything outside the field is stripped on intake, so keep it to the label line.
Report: 24,%
